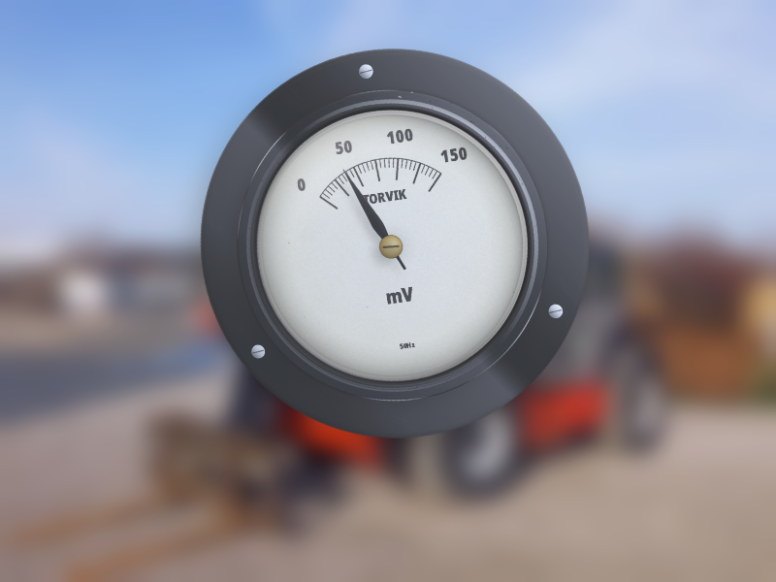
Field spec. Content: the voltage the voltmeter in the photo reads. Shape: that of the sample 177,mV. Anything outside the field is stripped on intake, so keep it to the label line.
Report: 40,mV
